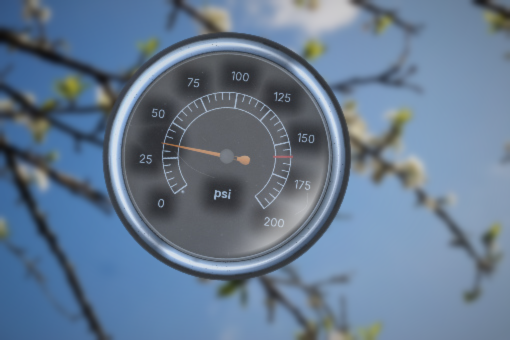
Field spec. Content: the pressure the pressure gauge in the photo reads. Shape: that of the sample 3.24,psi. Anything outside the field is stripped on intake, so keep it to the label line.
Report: 35,psi
